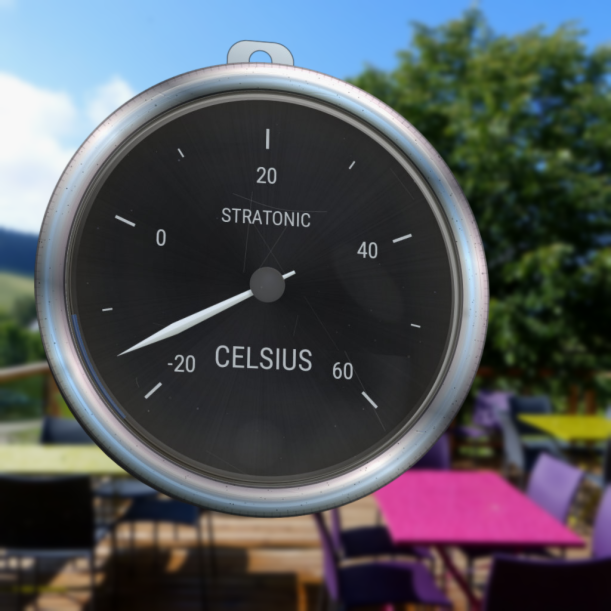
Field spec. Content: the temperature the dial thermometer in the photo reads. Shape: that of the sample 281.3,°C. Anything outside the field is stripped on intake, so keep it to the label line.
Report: -15,°C
